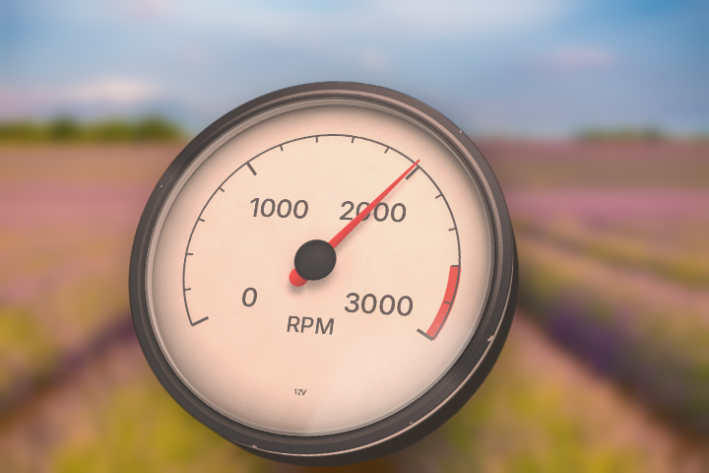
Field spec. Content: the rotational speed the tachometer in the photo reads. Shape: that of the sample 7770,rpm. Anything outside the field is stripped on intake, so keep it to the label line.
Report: 2000,rpm
